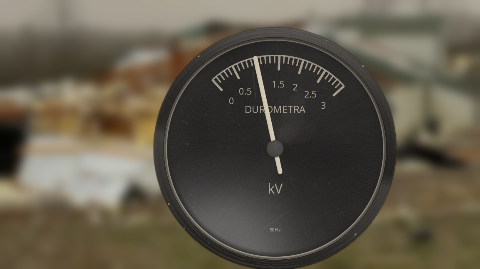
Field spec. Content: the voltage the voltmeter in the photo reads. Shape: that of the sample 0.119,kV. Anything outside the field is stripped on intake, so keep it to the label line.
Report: 1,kV
